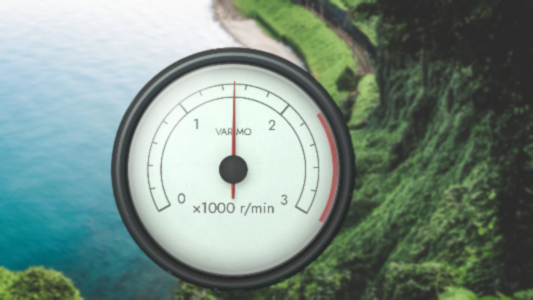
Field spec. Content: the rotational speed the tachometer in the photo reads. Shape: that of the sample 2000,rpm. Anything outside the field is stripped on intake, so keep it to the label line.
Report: 1500,rpm
